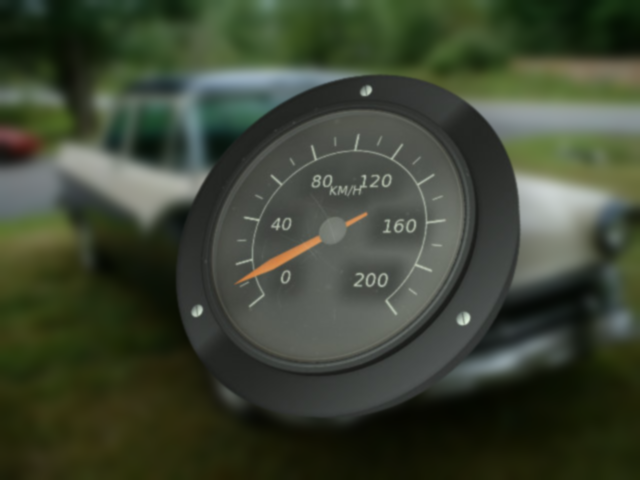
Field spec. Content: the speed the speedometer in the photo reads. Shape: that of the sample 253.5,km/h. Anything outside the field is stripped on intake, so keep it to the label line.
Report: 10,km/h
